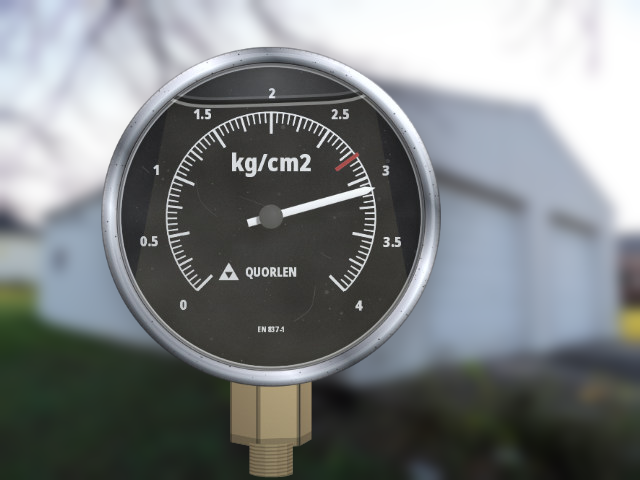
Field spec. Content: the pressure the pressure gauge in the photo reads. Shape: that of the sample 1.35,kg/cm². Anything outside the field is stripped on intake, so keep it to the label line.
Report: 3.1,kg/cm²
